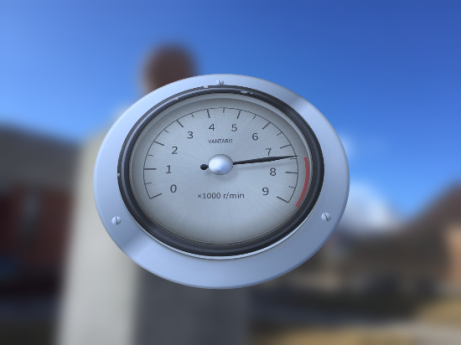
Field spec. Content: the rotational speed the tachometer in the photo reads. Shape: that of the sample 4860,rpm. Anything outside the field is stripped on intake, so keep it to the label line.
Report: 7500,rpm
